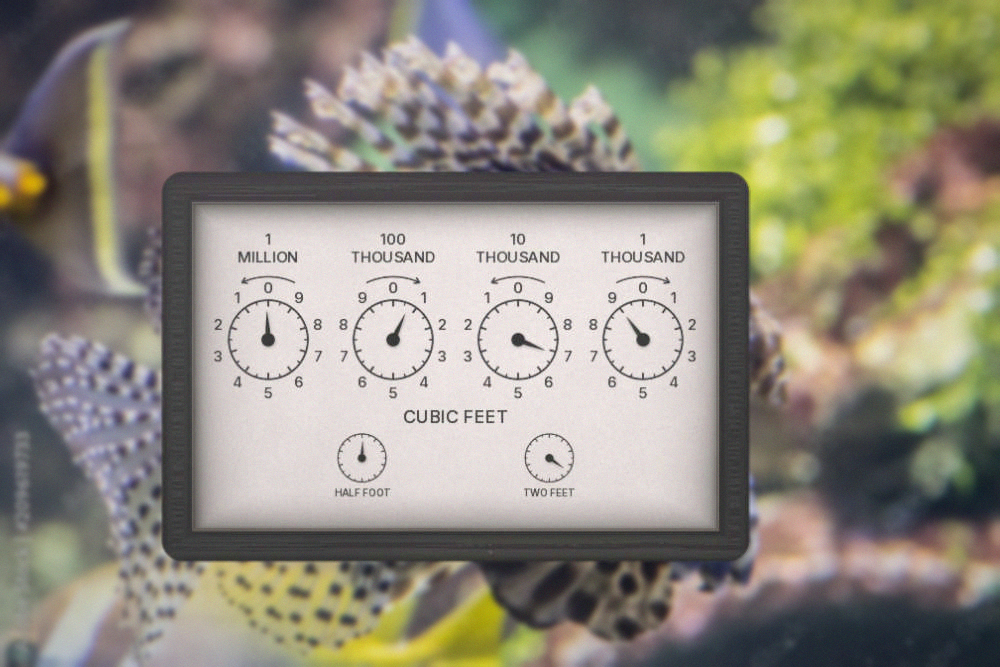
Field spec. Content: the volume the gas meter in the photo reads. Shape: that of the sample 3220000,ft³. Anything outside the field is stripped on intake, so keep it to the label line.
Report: 6900,ft³
